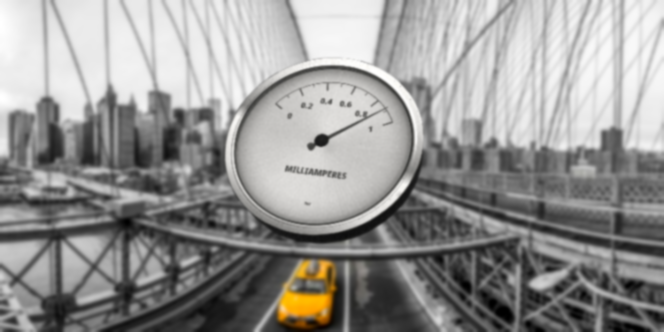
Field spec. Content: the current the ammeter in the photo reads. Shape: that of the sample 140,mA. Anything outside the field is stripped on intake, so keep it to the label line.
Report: 0.9,mA
